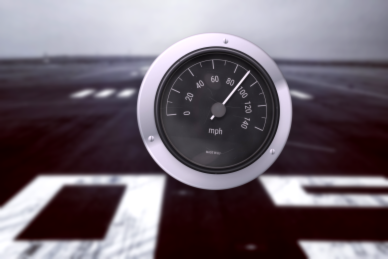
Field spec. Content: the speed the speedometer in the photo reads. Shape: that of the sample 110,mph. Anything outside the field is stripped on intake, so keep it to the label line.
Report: 90,mph
